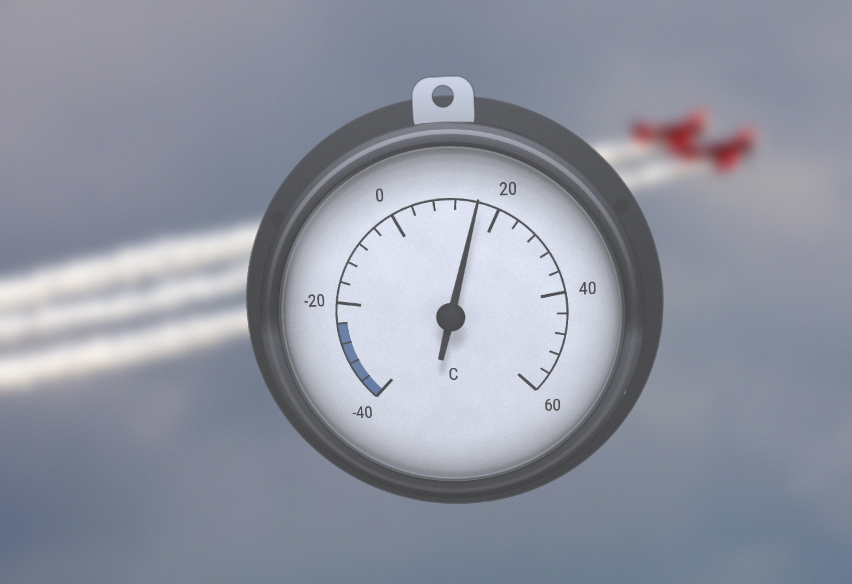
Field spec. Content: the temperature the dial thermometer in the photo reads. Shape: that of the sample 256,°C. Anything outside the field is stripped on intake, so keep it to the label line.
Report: 16,°C
